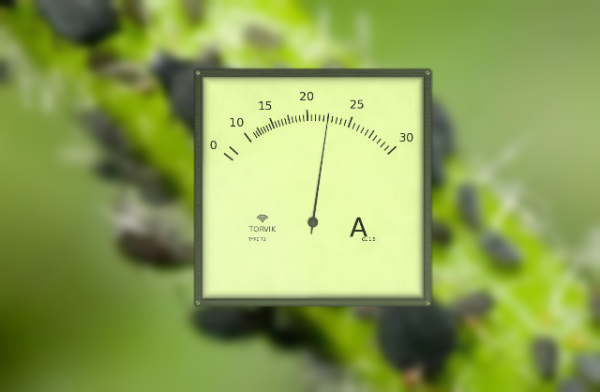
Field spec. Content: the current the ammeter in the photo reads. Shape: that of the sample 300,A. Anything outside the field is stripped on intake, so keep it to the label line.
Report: 22.5,A
